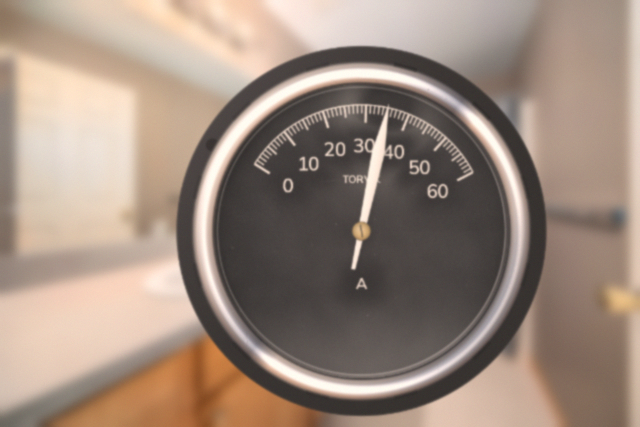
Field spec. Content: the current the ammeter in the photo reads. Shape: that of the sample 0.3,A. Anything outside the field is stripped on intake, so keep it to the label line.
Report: 35,A
